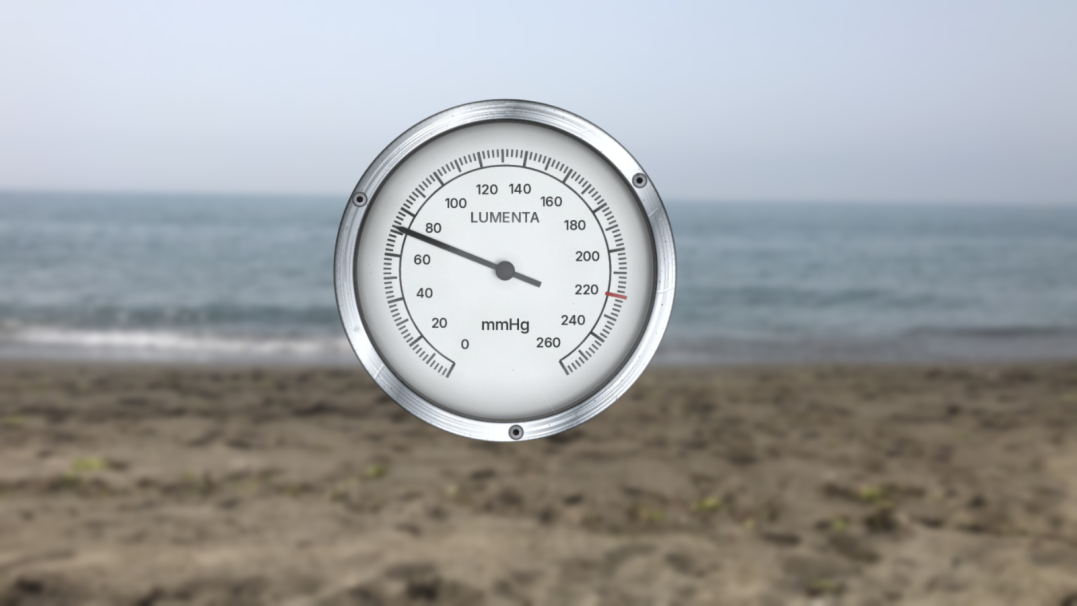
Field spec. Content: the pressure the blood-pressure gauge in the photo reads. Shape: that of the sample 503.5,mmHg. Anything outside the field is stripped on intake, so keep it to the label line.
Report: 72,mmHg
